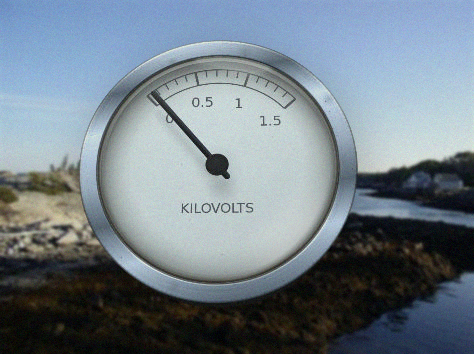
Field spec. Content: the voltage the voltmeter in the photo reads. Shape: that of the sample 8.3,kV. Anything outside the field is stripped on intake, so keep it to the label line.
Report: 0.05,kV
